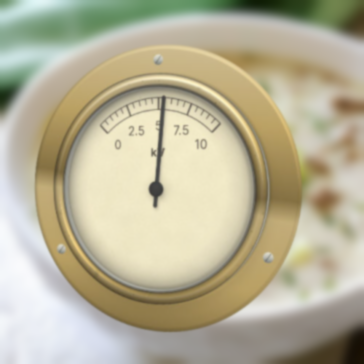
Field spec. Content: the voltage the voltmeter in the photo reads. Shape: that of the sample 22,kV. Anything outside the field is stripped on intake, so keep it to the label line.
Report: 5.5,kV
